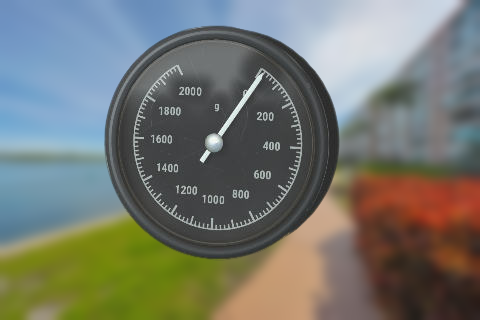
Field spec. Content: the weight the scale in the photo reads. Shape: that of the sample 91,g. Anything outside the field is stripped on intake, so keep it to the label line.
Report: 20,g
